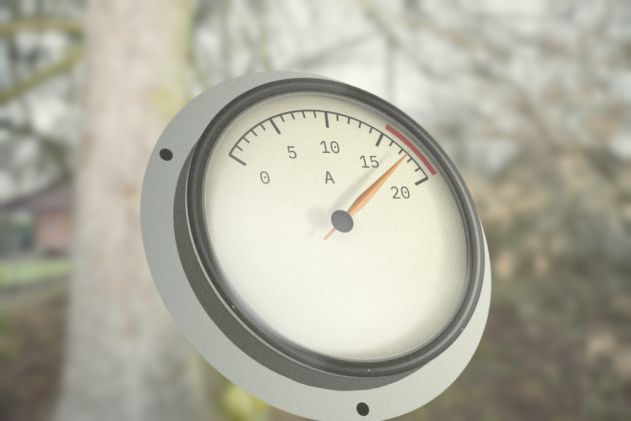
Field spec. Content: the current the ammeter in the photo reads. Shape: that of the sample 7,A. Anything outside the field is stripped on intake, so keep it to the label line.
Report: 17.5,A
